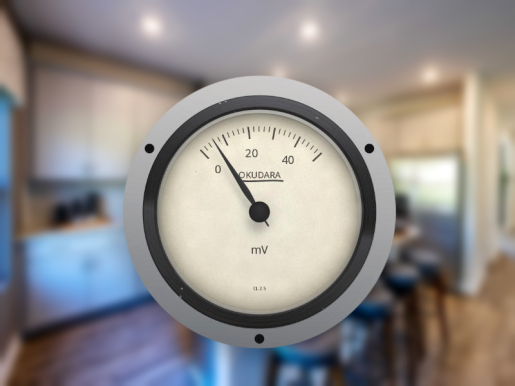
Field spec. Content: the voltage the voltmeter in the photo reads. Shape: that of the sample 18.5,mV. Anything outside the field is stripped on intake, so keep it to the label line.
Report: 6,mV
